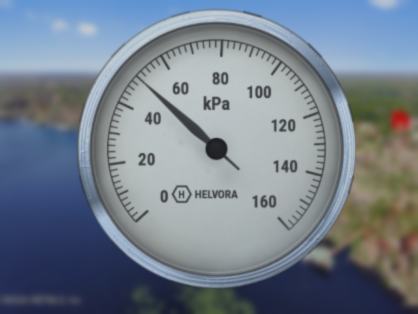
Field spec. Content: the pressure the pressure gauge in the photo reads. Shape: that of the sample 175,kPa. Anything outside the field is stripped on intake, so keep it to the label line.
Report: 50,kPa
